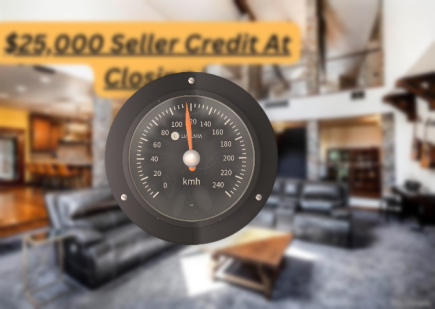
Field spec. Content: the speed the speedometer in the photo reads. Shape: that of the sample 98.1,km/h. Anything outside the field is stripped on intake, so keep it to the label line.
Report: 116,km/h
